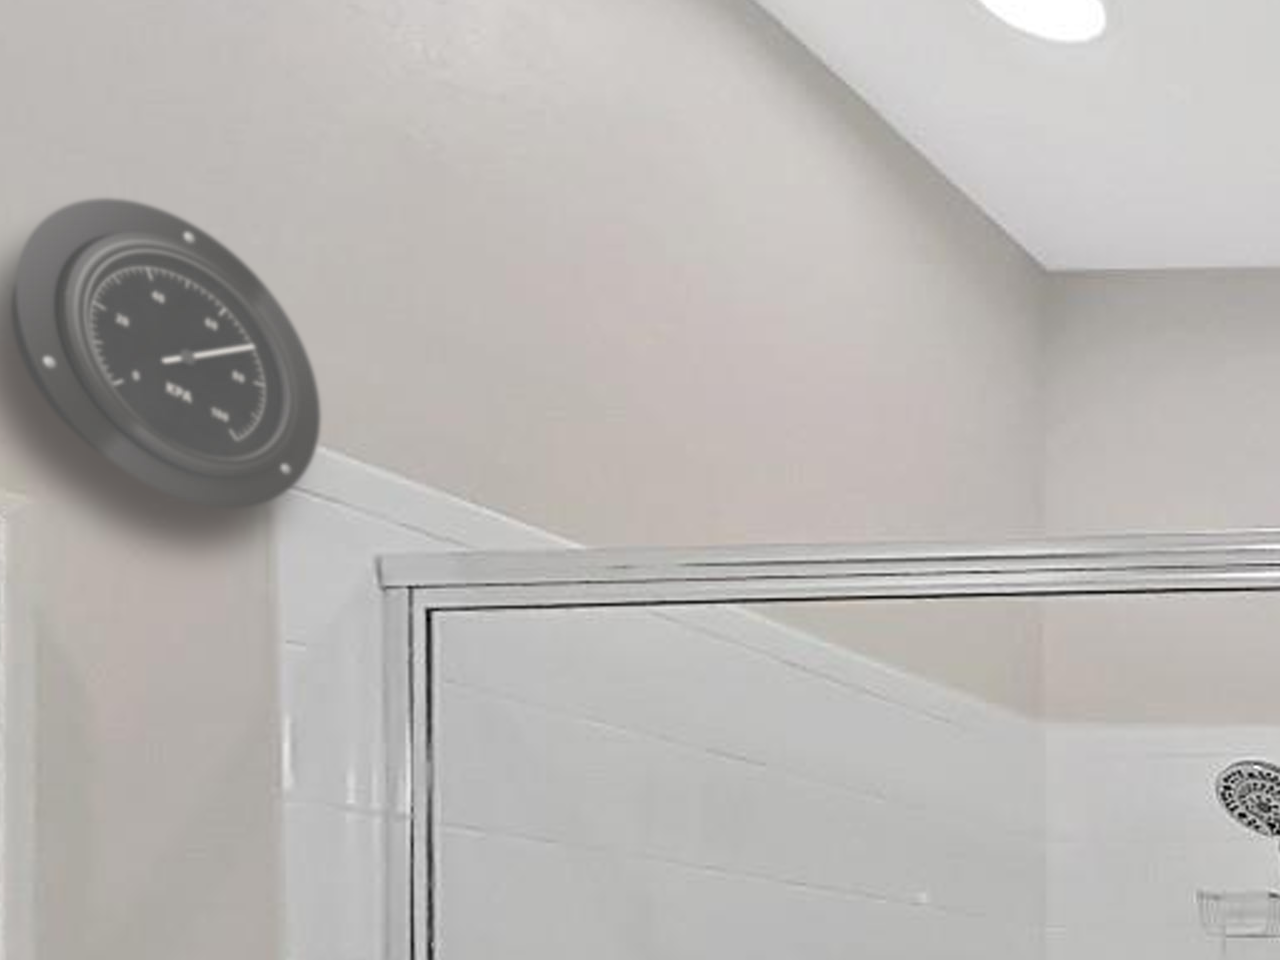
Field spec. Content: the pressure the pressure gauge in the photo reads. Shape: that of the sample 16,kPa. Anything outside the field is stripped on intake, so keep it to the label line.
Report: 70,kPa
